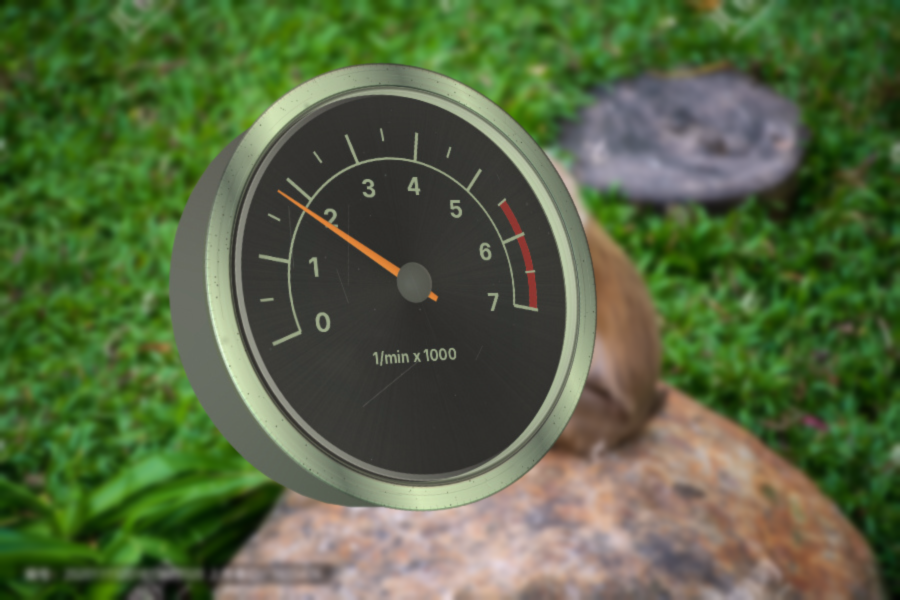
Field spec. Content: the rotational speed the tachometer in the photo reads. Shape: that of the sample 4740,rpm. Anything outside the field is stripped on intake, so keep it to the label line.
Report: 1750,rpm
